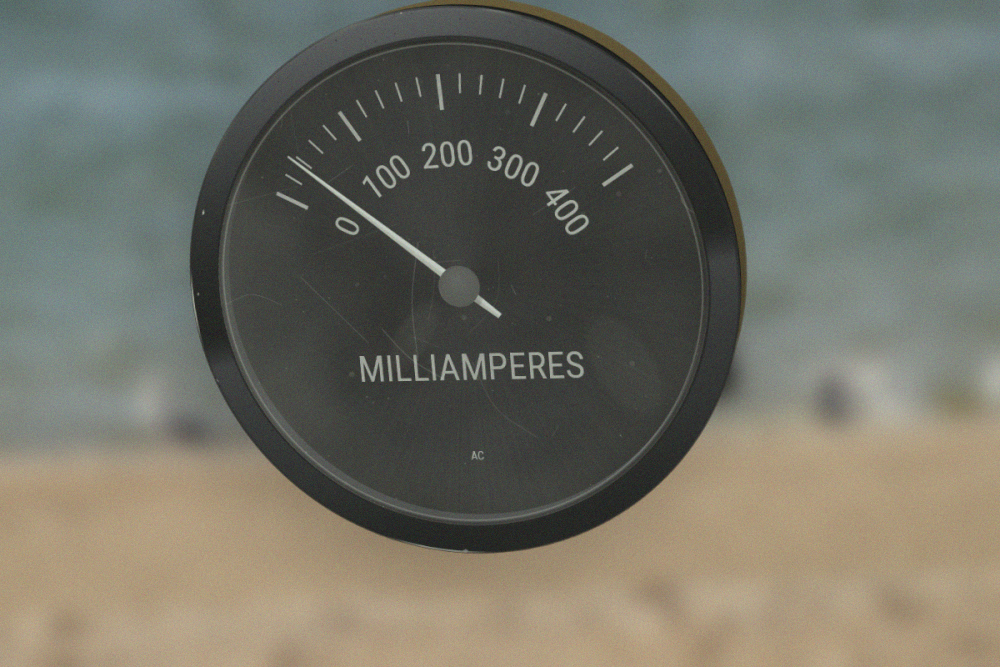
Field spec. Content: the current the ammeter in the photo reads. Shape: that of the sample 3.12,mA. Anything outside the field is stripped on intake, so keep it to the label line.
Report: 40,mA
